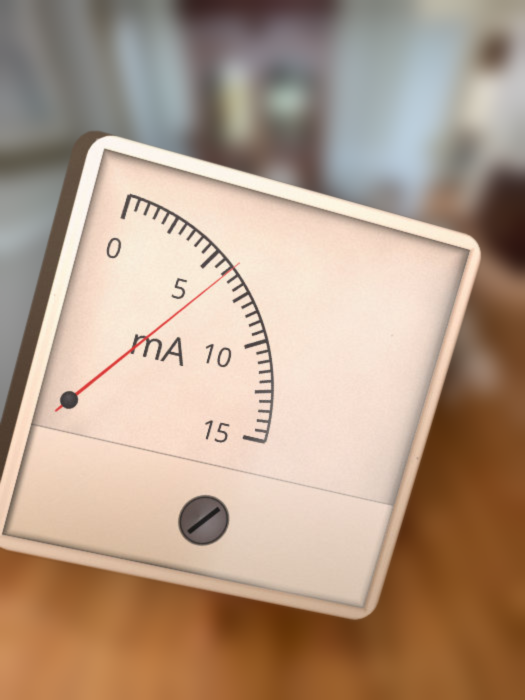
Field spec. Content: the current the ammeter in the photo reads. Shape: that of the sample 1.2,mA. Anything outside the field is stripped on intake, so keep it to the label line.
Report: 6,mA
